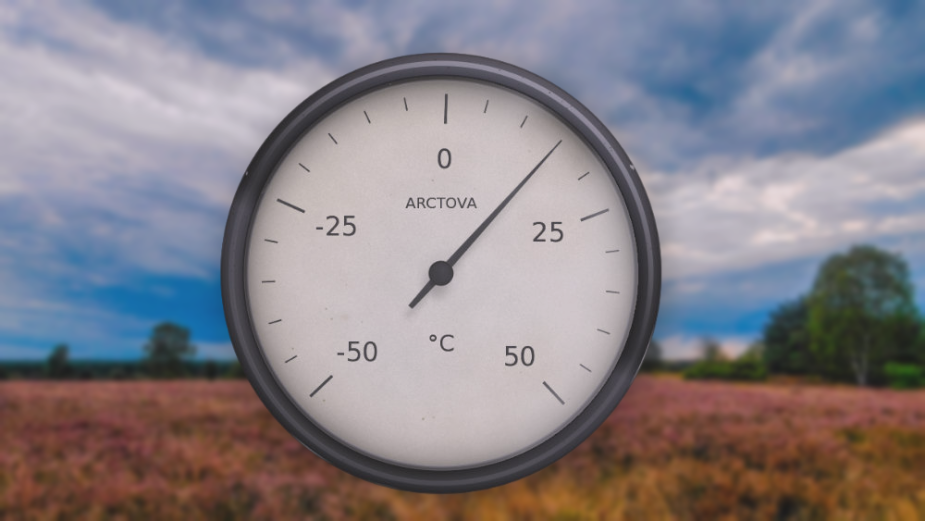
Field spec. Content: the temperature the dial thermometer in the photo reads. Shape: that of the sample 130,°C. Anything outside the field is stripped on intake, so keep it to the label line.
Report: 15,°C
